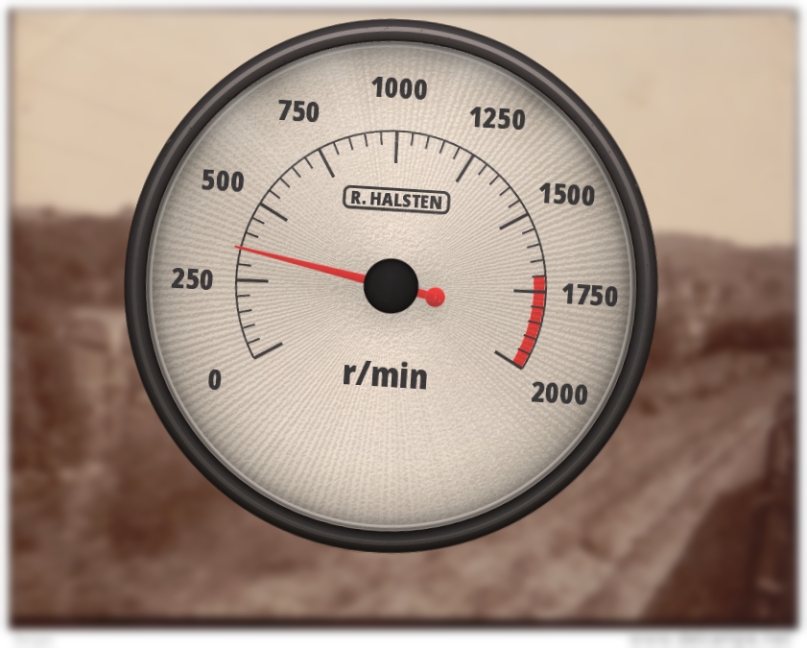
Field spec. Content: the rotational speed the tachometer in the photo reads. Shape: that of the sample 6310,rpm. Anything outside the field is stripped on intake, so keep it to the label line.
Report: 350,rpm
